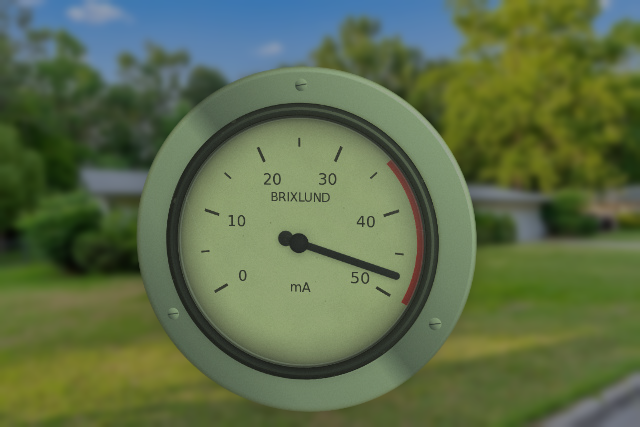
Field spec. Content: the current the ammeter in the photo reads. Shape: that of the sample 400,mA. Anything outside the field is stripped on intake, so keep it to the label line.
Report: 47.5,mA
